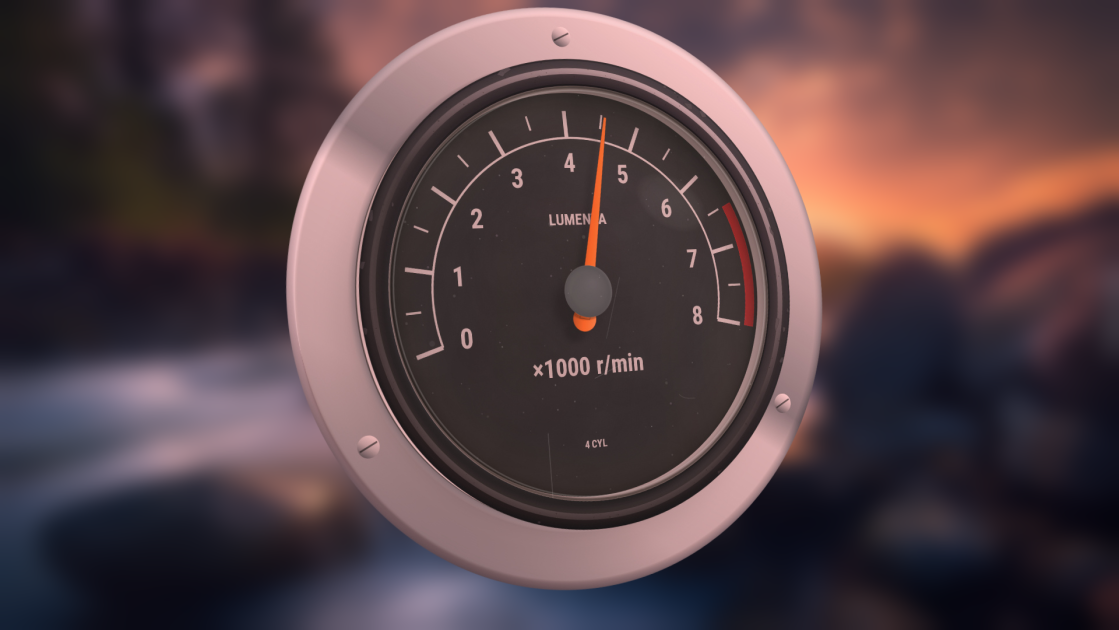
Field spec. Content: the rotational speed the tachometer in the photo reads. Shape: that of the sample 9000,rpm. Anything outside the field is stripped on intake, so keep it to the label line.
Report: 4500,rpm
